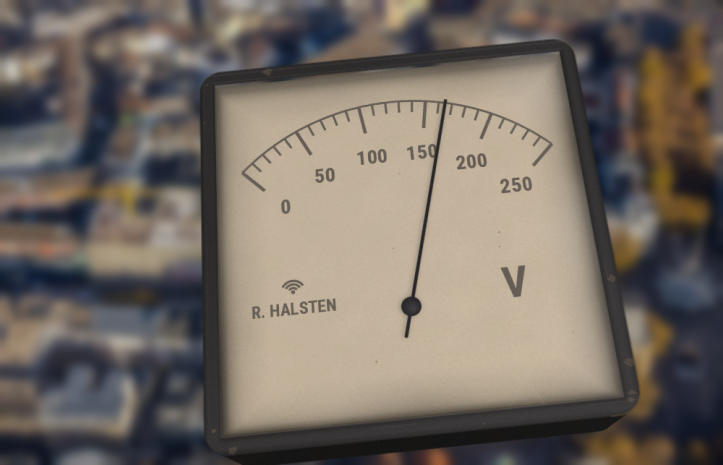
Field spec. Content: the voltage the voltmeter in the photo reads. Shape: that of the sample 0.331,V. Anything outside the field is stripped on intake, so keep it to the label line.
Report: 165,V
